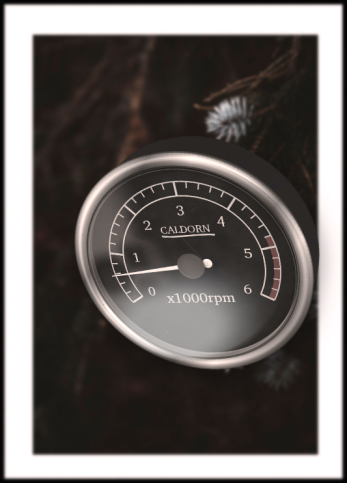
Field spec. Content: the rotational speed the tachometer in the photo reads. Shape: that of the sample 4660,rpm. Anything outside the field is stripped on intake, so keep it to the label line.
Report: 600,rpm
